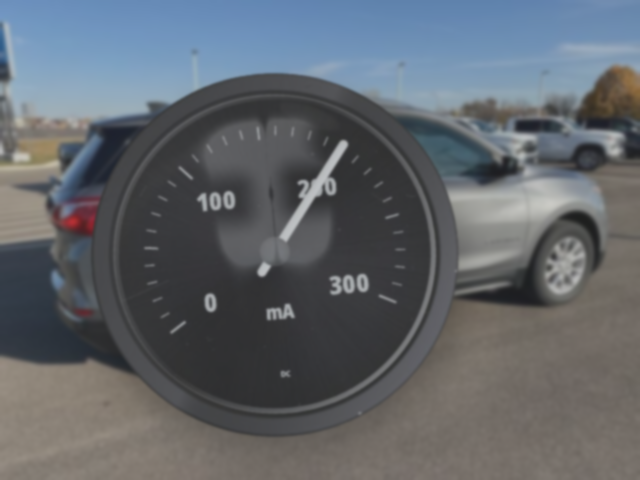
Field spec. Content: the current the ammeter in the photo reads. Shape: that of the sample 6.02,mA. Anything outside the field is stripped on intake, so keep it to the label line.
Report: 200,mA
